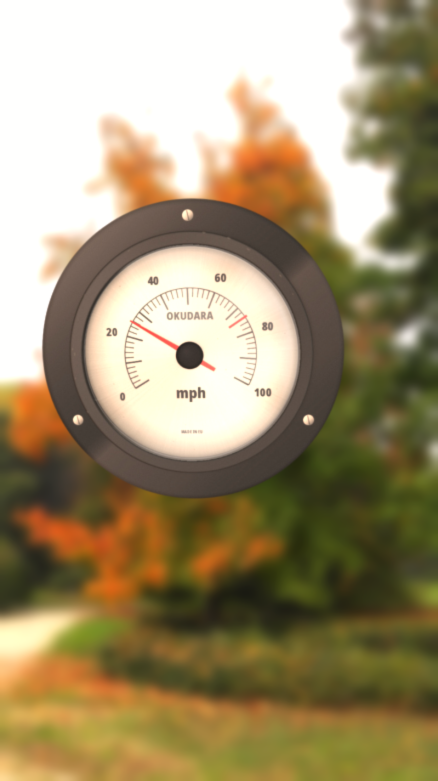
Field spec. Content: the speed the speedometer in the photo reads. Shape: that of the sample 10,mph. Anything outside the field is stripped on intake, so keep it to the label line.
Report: 26,mph
